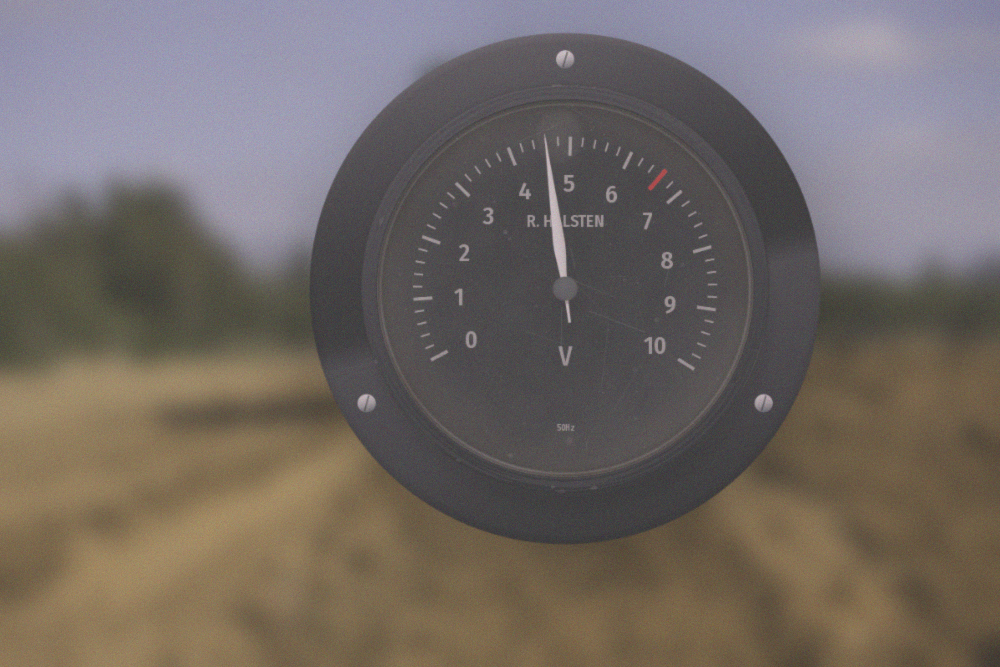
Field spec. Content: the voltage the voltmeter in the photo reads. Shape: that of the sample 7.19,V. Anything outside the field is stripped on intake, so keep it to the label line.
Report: 4.6,V
